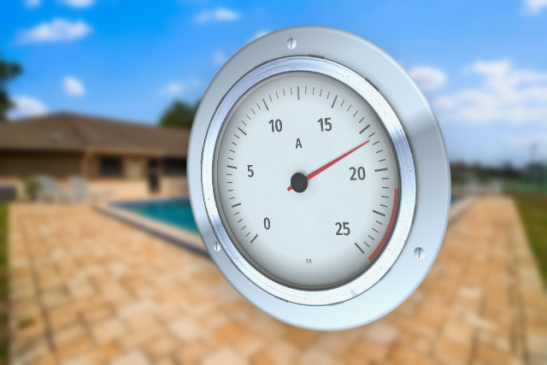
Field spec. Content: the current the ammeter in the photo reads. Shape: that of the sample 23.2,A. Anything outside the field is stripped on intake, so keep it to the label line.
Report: 18.25,A
